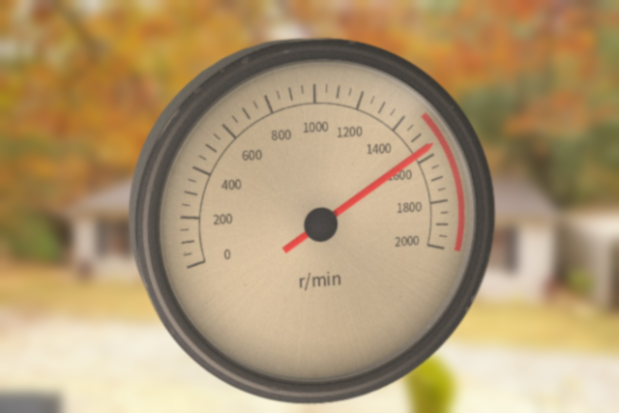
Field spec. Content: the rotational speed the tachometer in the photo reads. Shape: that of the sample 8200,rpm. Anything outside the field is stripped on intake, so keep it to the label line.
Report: 1550,rpm
